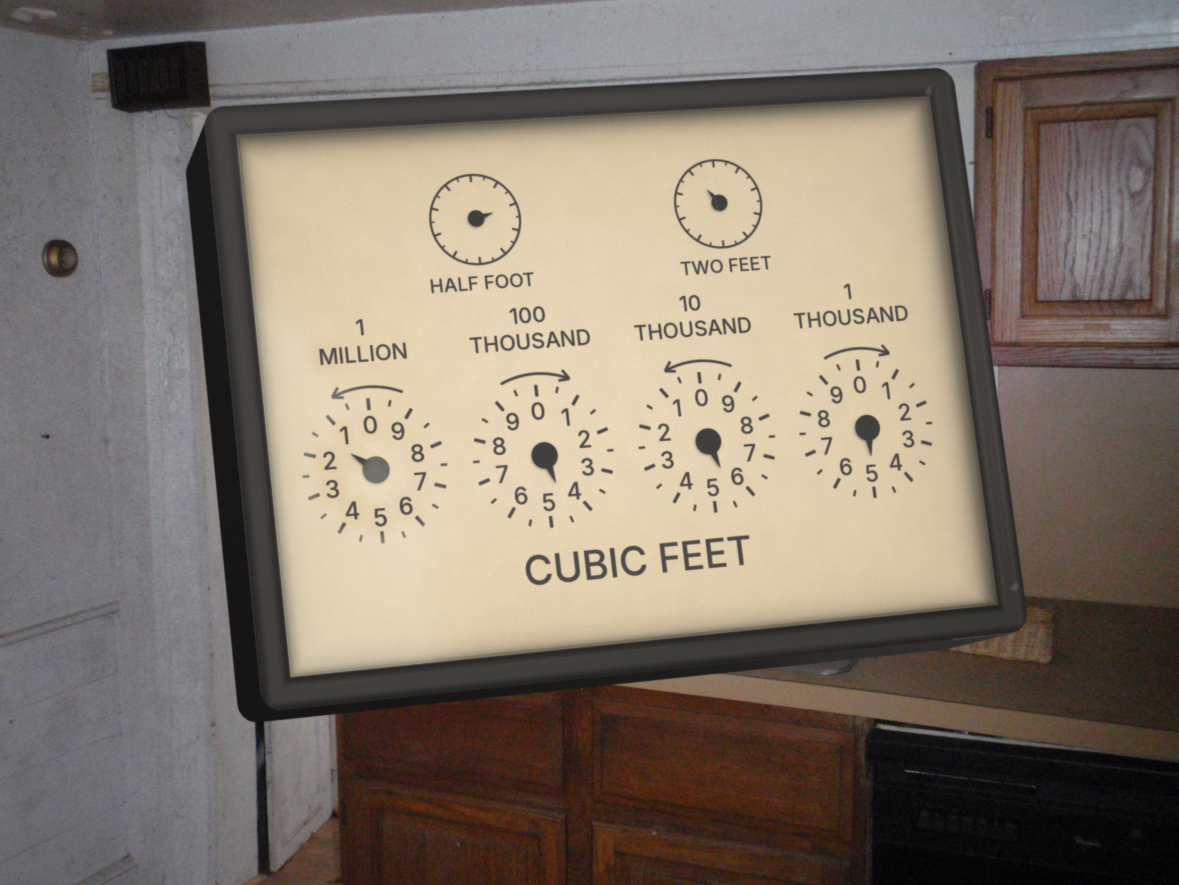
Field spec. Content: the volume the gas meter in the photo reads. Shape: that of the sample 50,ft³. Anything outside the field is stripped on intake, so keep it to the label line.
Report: 145500,ft³
